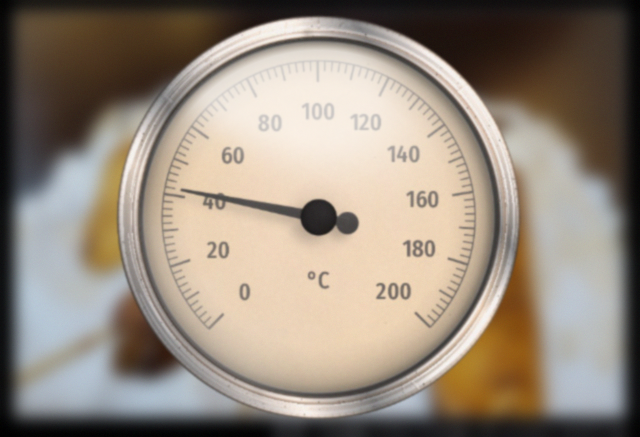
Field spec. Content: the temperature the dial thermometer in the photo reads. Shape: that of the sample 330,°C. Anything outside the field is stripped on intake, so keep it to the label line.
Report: 42,°C
